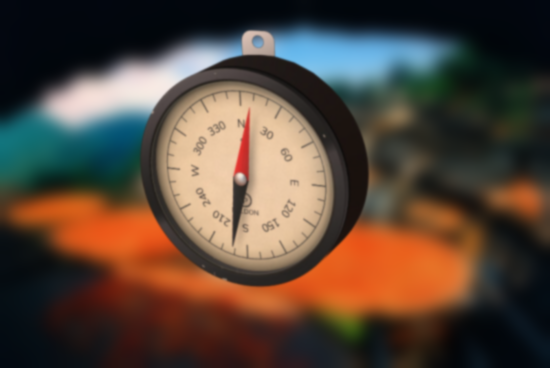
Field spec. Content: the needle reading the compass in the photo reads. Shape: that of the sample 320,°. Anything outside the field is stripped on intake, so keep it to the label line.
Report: 10,°
